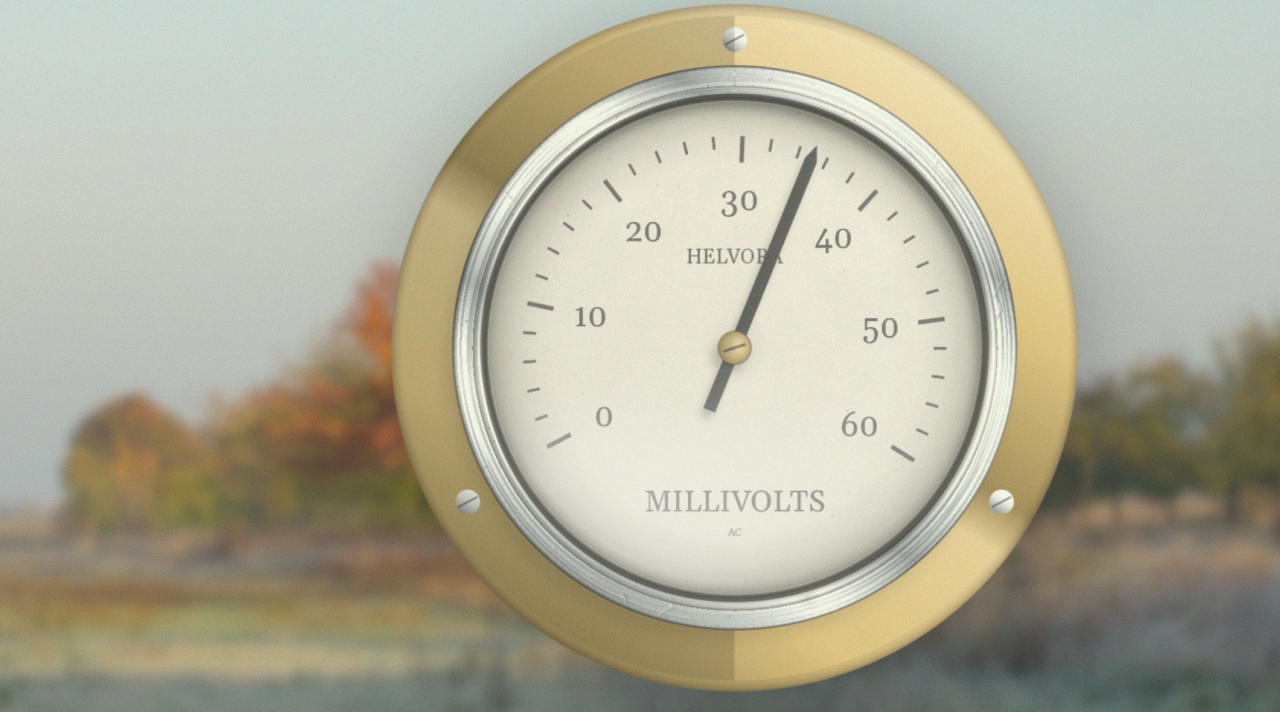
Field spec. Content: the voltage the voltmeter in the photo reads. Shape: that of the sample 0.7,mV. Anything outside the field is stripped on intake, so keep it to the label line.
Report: 35,mV
